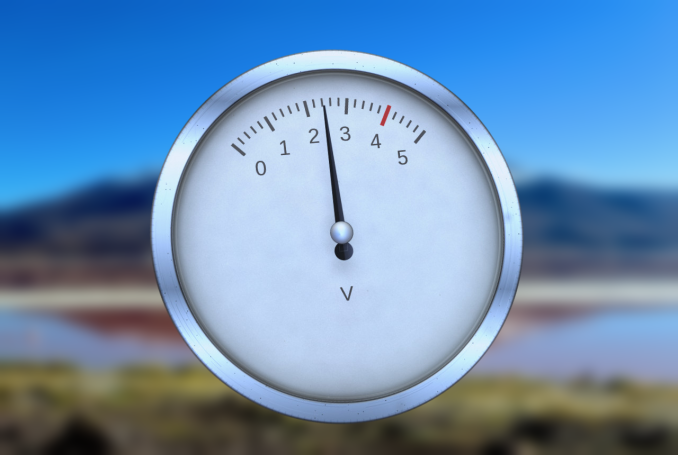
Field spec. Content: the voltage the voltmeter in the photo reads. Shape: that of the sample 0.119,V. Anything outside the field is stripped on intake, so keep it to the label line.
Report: 2.4,V
